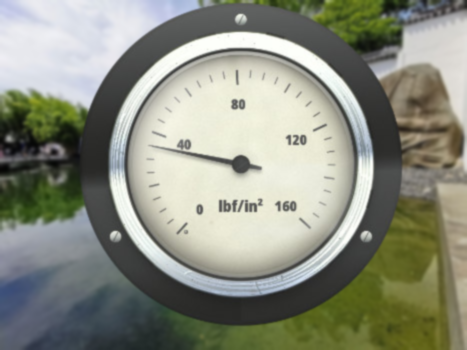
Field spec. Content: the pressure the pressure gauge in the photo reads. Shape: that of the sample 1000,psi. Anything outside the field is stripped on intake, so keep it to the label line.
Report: 35,psi
